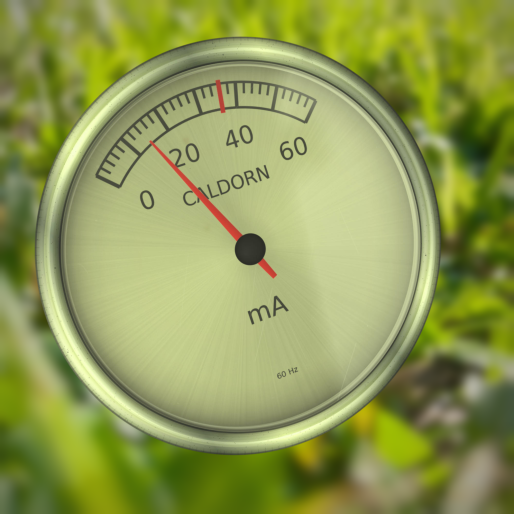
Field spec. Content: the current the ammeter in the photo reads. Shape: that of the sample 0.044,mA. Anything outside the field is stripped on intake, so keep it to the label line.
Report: 14,mA
